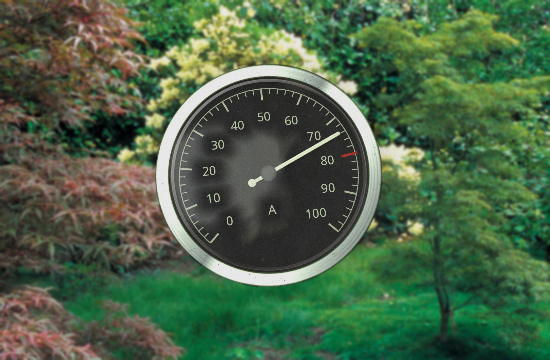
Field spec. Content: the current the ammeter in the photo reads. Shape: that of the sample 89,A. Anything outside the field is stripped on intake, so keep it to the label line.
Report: 74,A
